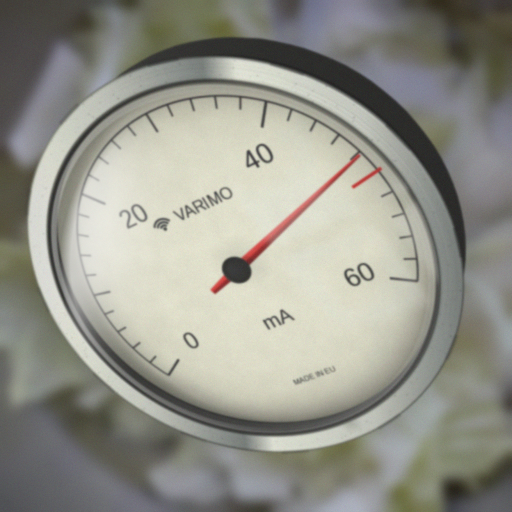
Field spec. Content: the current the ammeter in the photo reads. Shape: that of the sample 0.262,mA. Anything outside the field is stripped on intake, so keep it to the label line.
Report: 48,mA
